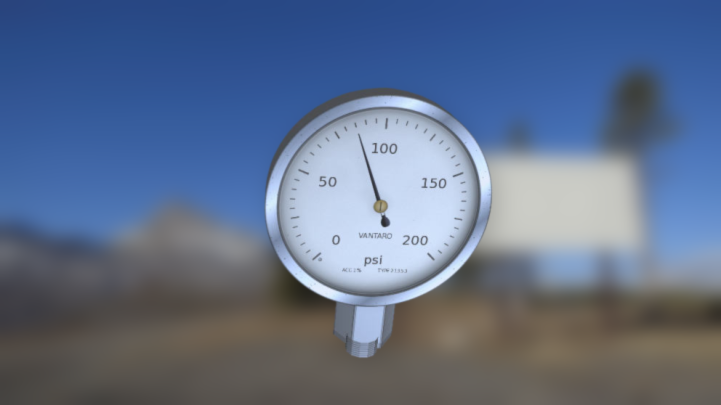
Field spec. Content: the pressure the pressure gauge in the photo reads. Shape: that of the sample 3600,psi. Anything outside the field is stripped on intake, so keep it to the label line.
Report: 85,psi
